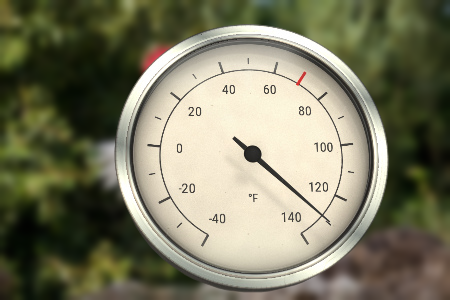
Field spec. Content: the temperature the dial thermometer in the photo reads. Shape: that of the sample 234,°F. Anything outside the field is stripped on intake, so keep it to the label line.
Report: 130,°F
